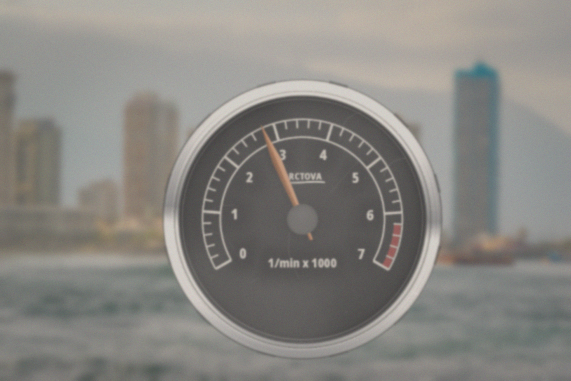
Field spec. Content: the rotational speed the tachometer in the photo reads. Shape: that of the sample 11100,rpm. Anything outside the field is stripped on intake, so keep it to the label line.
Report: 2800,rpm
